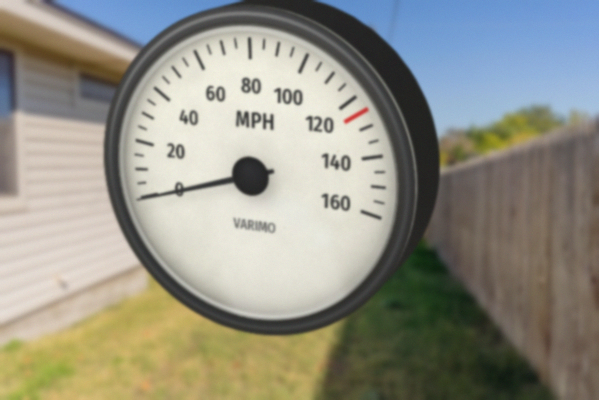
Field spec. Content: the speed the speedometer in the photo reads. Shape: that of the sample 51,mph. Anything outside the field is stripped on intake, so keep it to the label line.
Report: 0,mph
